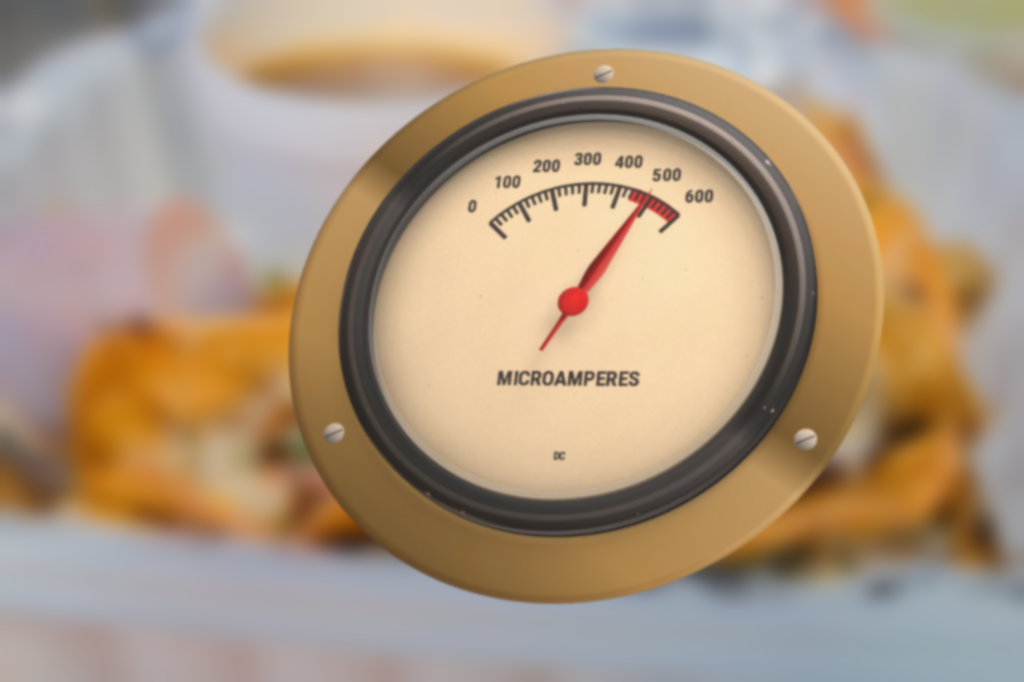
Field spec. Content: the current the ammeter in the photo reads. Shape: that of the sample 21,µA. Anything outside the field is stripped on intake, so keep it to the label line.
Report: 500,µA
